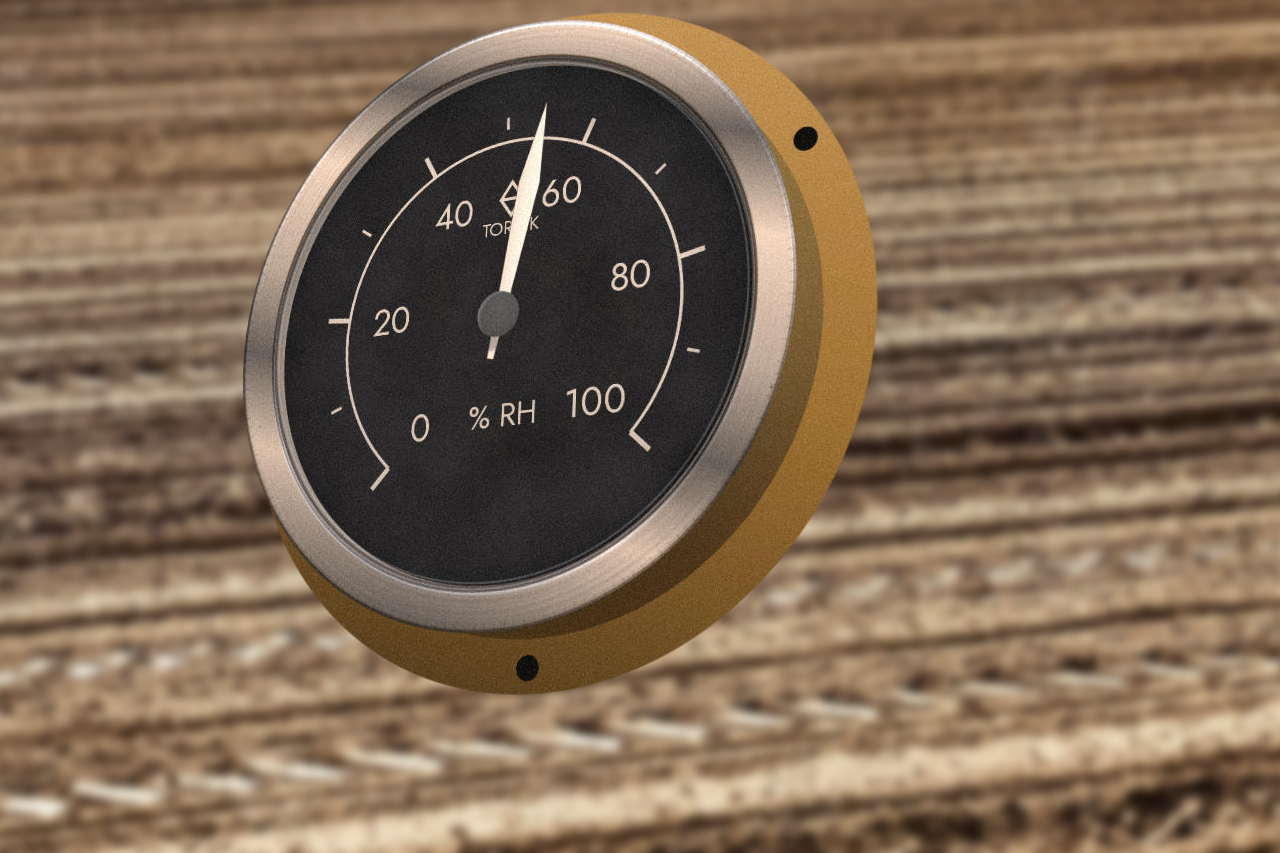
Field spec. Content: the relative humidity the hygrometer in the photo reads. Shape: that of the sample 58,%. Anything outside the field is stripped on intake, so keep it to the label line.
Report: 55,%
